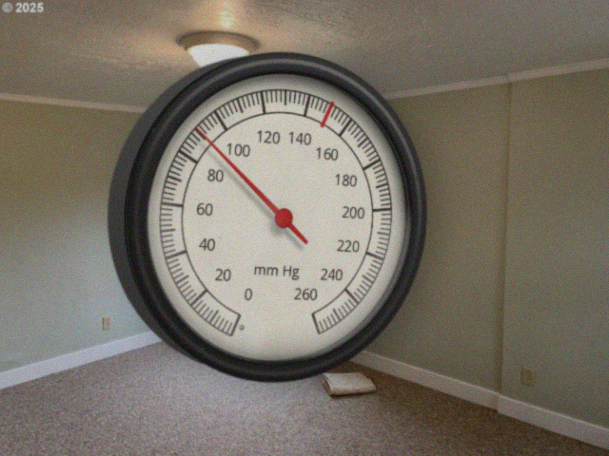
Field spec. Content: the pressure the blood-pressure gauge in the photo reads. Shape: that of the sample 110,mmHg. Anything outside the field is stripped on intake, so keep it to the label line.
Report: 90,mmHg
